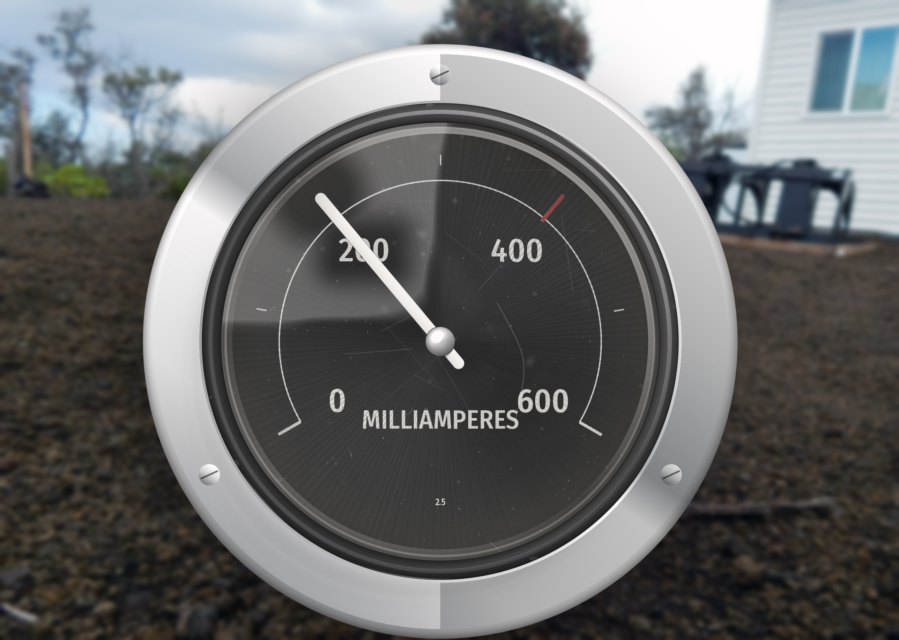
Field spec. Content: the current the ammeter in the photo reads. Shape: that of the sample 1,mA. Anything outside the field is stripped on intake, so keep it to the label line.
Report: 200,mA
